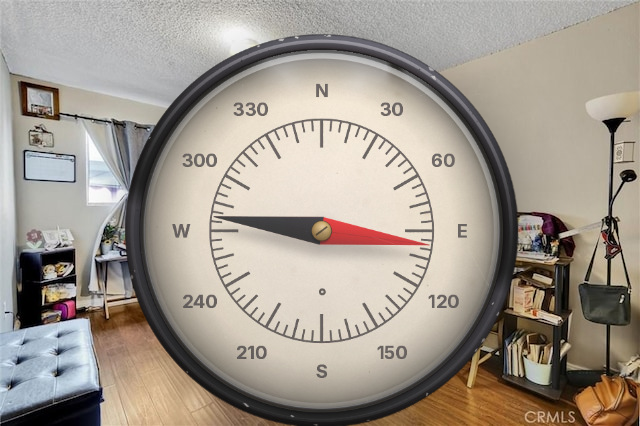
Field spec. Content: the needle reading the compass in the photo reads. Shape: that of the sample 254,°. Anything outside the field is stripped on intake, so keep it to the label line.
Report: 97.5,°
